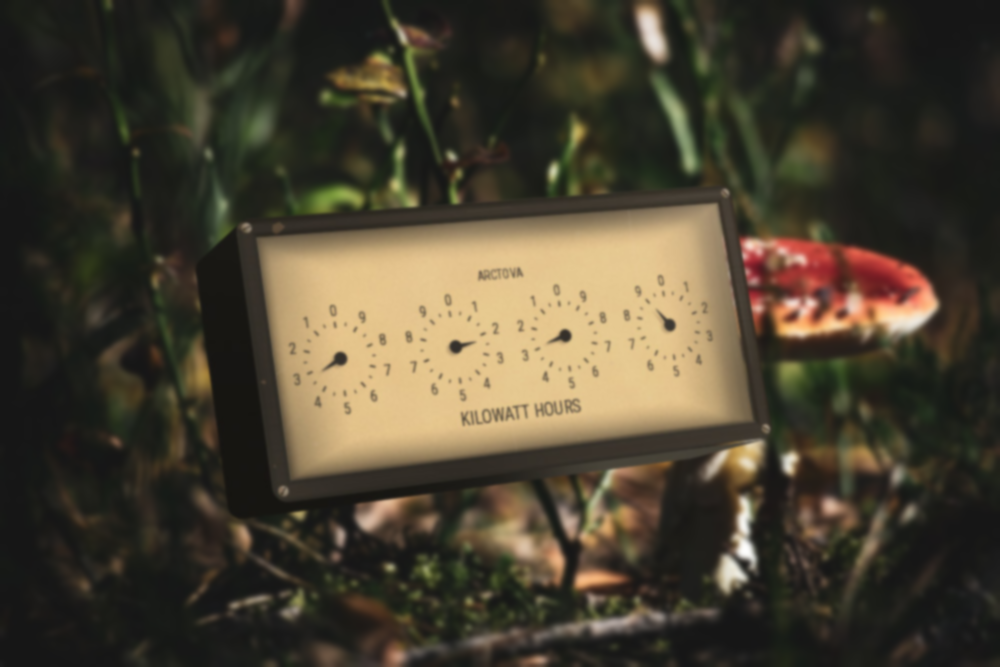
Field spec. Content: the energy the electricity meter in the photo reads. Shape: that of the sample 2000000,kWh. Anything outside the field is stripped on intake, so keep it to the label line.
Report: 3229,kWh
